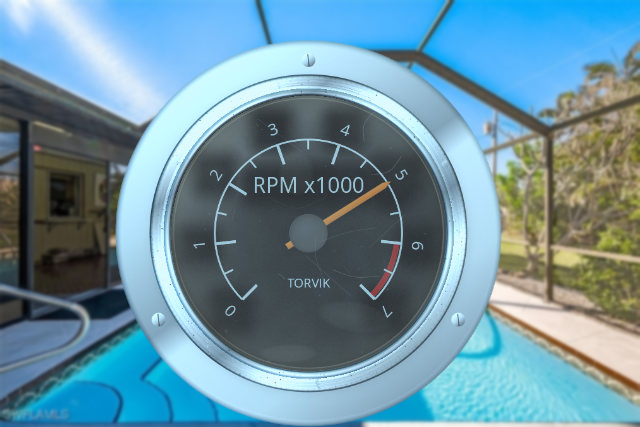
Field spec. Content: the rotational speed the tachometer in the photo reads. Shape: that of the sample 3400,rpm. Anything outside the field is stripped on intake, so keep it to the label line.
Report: 5000,rpm
